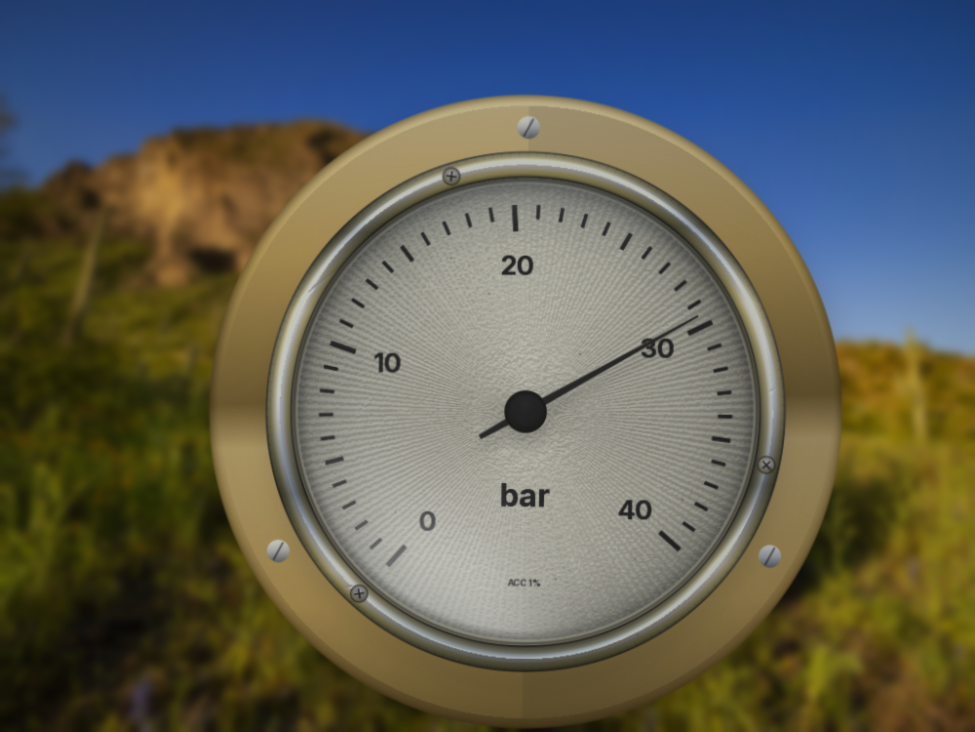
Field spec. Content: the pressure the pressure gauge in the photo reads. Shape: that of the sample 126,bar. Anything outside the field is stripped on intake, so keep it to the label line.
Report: 29.5,bar
